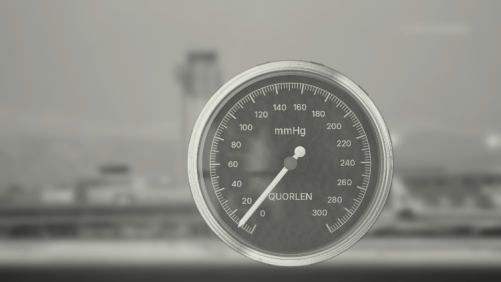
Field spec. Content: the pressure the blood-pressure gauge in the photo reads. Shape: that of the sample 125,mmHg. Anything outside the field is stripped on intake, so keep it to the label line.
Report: 10,mmHg
